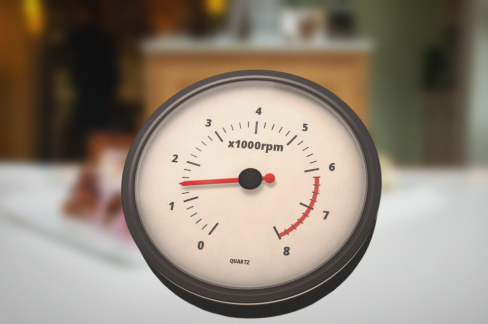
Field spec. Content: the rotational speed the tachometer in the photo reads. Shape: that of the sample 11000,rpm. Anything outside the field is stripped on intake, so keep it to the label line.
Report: 1400,rpm
